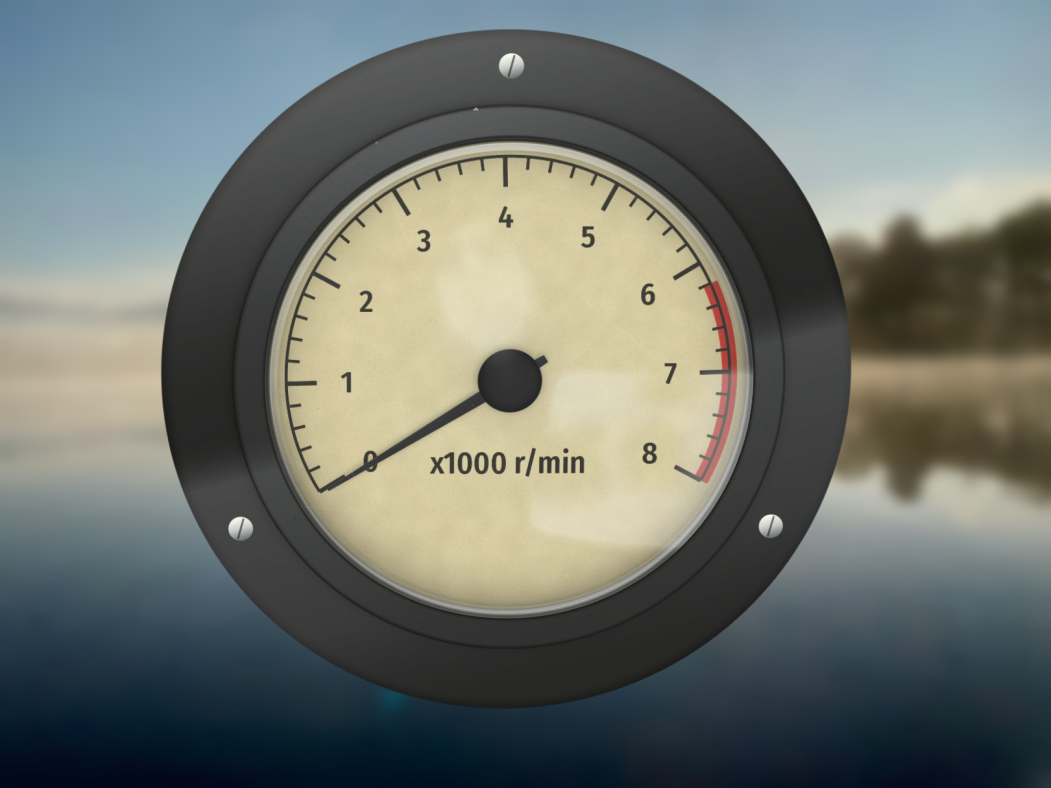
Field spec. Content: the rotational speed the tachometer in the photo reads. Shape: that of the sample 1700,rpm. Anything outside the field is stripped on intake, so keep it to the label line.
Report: 0,rpm
